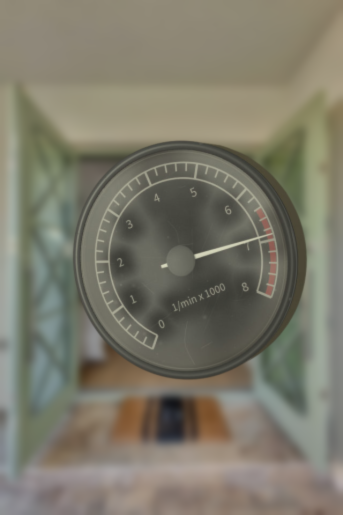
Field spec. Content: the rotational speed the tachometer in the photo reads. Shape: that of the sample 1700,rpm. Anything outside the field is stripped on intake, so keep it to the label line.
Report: 6900,rpm
